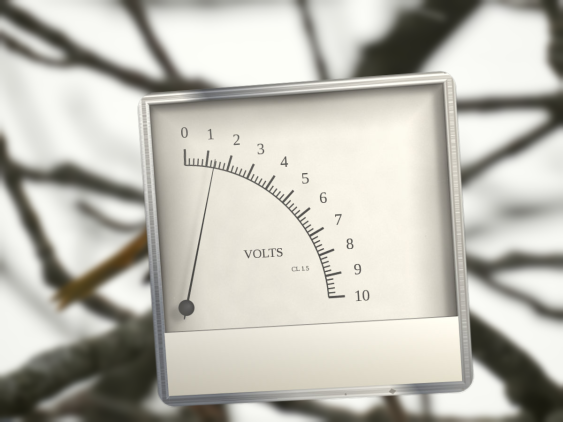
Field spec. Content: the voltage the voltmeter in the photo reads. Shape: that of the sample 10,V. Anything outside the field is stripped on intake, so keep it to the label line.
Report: 1.4,V
